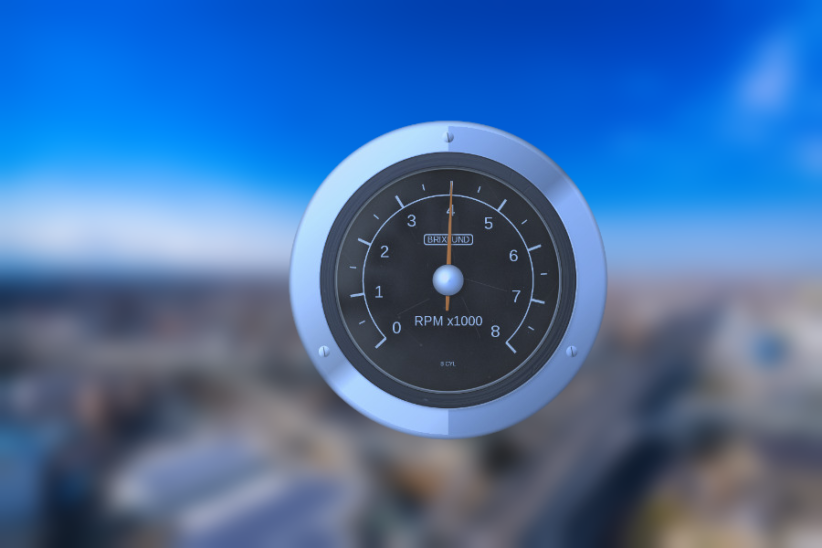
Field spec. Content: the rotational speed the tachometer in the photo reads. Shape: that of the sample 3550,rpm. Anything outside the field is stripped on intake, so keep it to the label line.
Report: 4000,rpm
